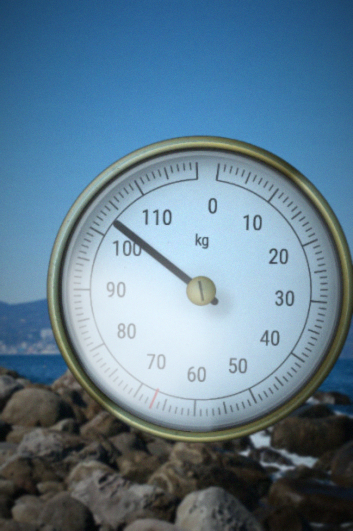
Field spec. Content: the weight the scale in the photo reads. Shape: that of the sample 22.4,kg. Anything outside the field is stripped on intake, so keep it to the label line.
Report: 103,kg
